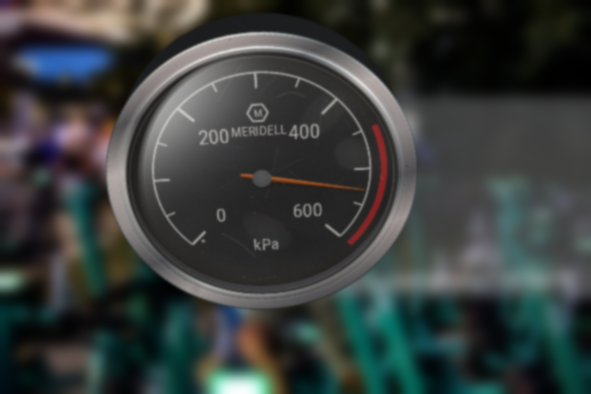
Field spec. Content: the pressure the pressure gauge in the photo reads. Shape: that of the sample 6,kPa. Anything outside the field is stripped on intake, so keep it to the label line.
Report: 525,kPa
